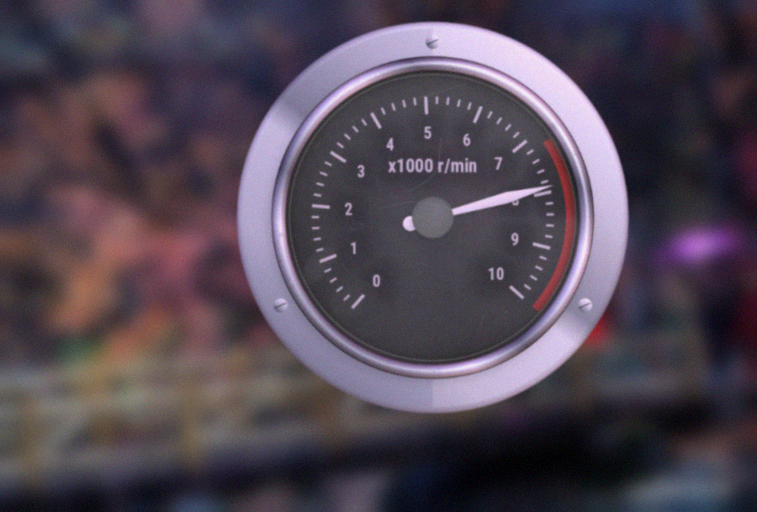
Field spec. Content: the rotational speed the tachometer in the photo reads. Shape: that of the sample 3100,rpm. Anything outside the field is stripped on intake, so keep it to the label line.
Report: 7900,rpm
